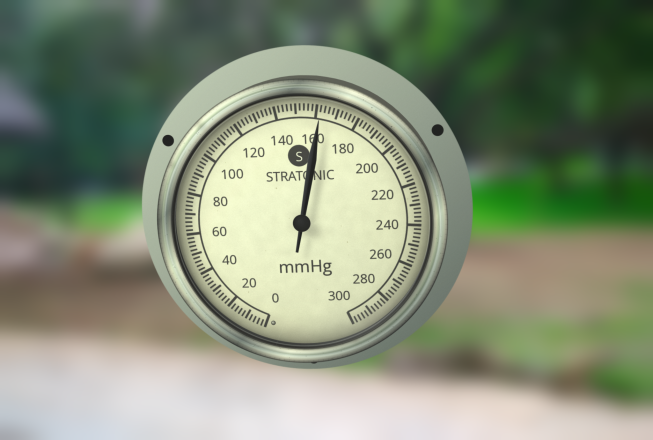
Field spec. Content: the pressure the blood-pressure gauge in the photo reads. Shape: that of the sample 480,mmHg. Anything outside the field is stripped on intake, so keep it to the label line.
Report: 162,mmHg
